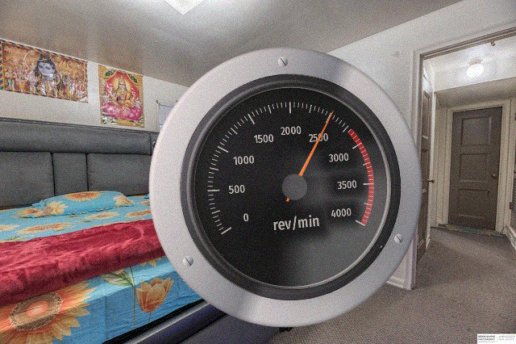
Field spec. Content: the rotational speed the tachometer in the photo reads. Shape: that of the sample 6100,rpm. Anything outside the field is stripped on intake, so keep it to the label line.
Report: 2500,rpm
